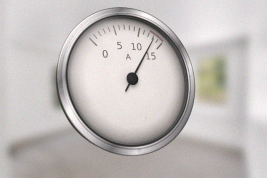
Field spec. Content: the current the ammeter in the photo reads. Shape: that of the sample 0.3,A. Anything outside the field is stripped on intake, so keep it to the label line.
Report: 13,A
